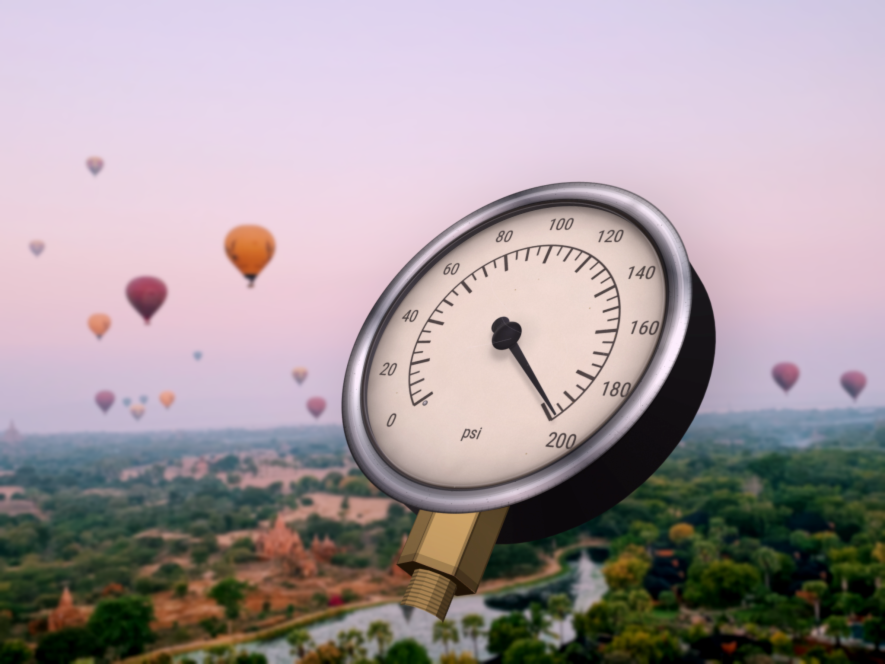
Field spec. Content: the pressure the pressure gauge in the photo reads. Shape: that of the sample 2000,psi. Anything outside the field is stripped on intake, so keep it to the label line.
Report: 197.5,psi
